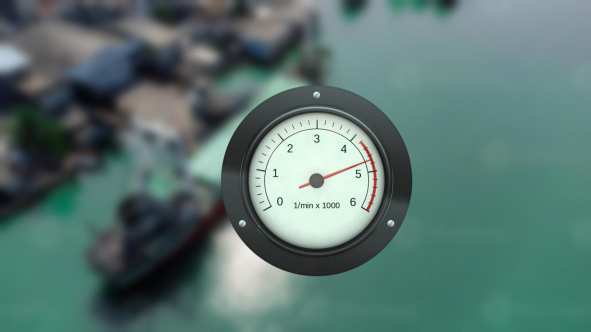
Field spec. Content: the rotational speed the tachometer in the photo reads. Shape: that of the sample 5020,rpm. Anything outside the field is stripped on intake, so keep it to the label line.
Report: 4700,rpm
